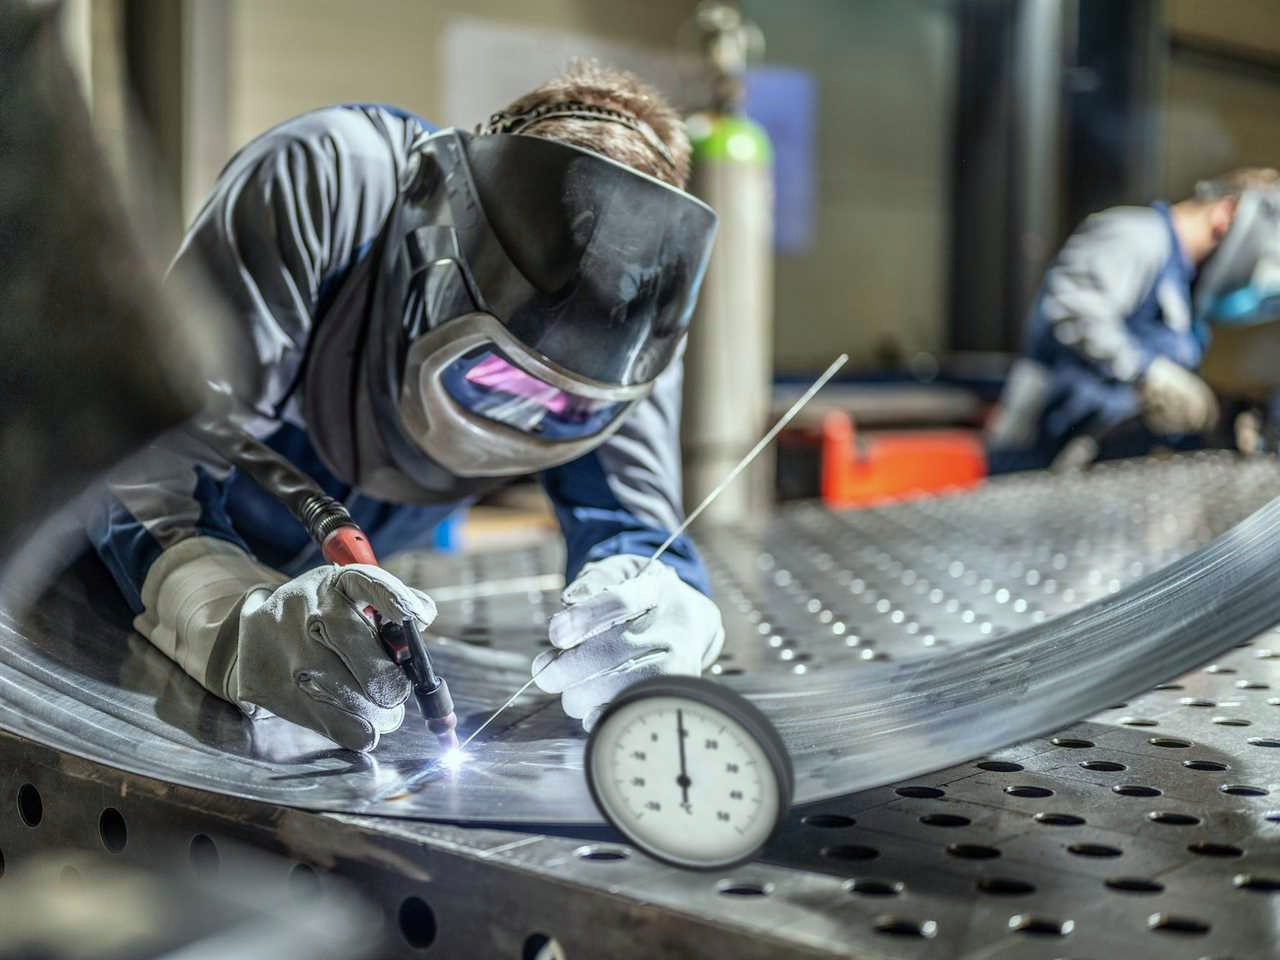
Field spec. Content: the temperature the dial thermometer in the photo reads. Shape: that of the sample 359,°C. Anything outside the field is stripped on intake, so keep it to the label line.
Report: 10,°C
